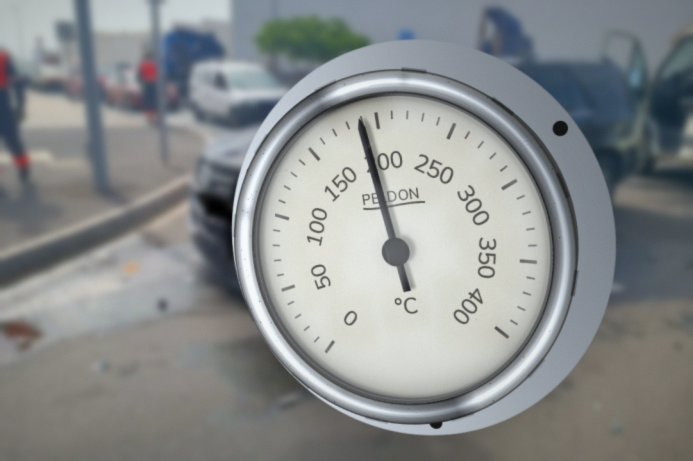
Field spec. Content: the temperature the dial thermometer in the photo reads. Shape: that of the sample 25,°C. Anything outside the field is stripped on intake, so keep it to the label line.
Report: 190,°C
